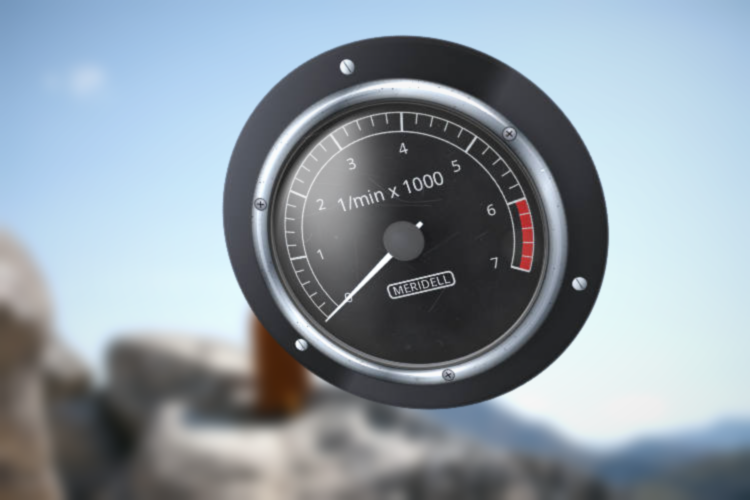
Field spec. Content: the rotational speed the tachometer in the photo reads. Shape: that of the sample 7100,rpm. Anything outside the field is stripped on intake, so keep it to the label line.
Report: 0,rpm
